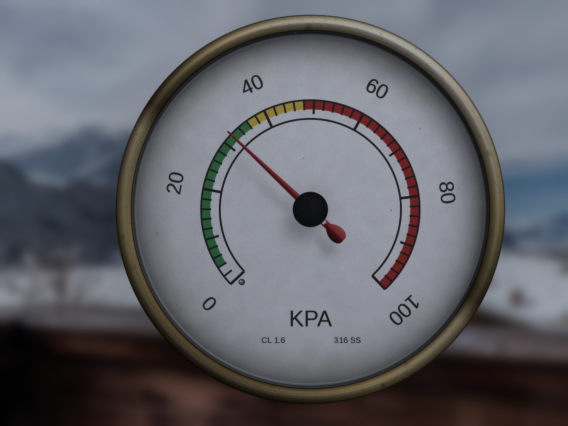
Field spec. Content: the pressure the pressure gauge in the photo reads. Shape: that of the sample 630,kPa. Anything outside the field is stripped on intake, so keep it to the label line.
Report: 32,kPa
